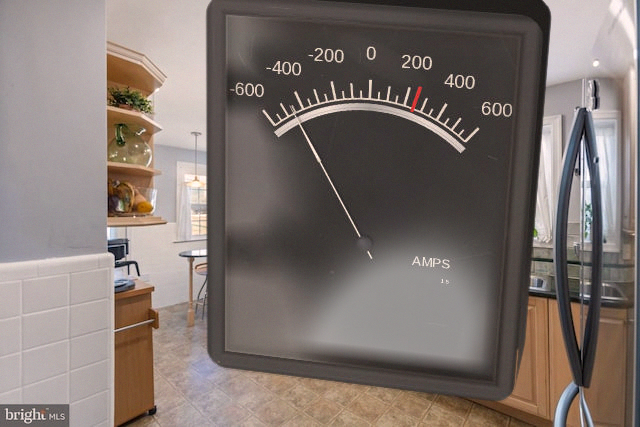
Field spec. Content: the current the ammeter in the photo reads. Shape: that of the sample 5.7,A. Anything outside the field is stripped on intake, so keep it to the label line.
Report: -450,A
